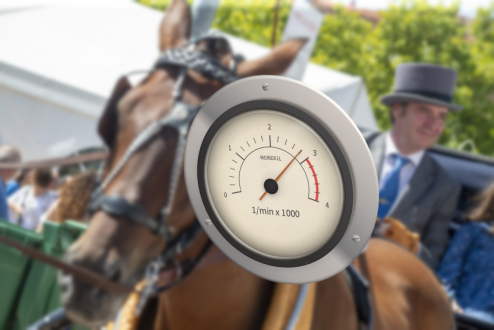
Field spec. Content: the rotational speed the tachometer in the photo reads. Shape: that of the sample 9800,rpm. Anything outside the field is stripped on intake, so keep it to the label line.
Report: 2800,rpm
